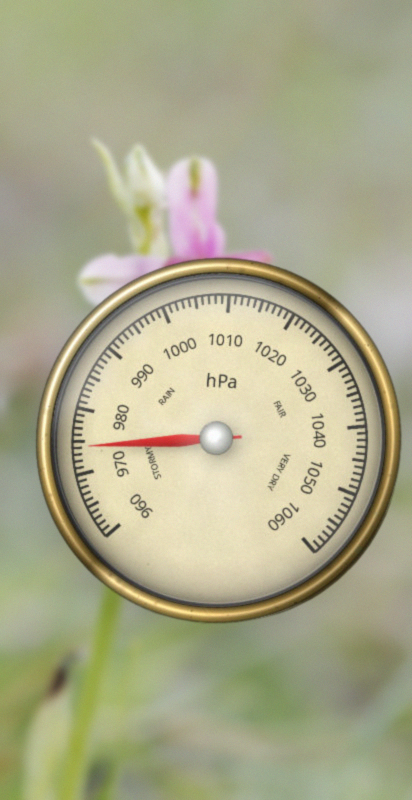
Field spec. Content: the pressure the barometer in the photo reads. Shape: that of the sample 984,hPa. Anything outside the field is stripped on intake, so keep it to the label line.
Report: 974,hPa
